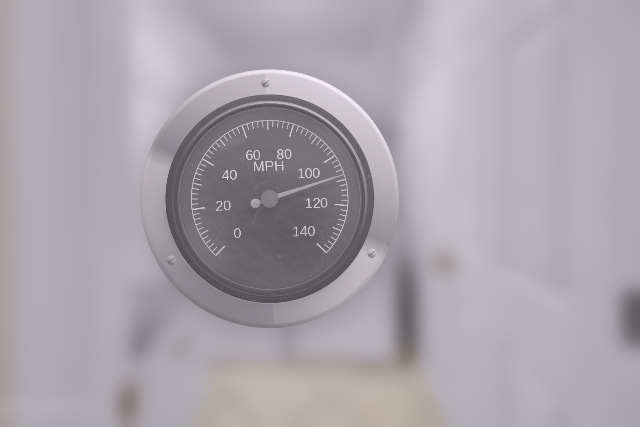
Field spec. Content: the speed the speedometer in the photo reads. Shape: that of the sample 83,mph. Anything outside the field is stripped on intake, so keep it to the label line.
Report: 108,mph
